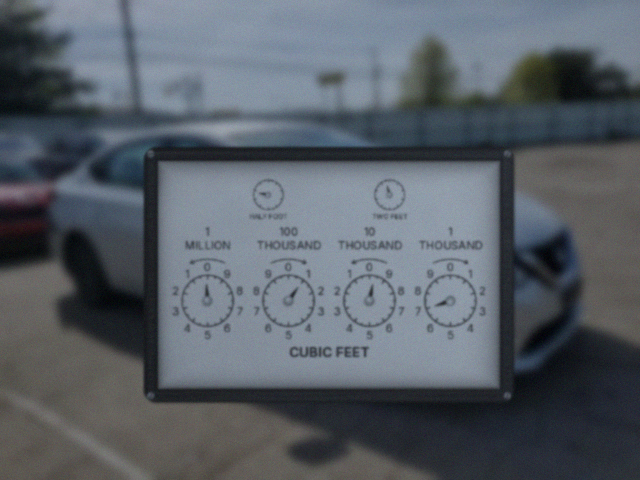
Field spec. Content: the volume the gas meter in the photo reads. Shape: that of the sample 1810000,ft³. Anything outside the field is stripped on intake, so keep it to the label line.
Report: 9700,ft³
